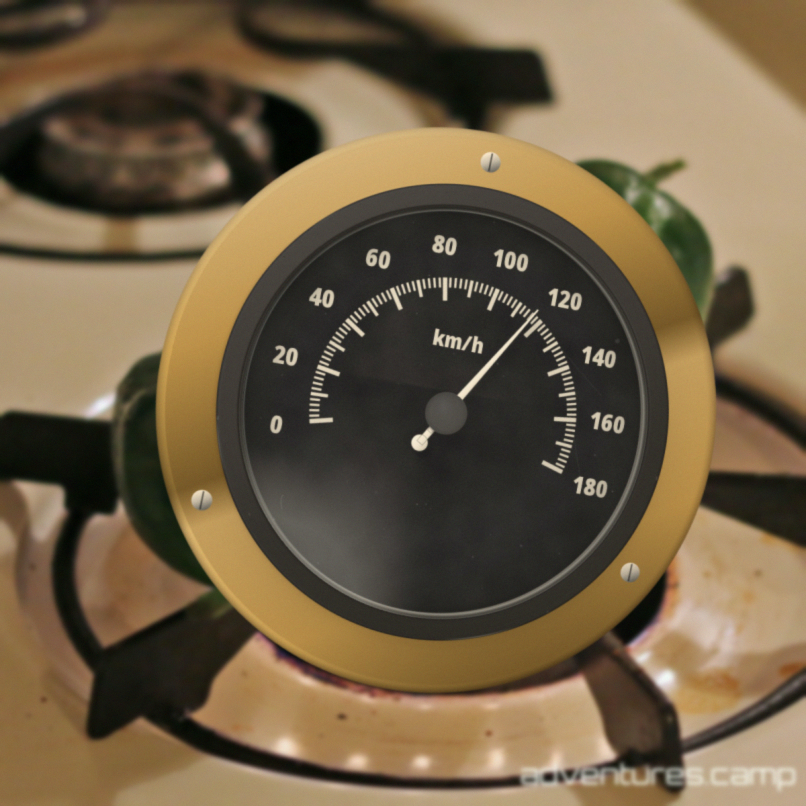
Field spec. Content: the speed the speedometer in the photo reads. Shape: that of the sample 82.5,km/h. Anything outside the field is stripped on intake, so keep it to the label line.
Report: 116,km/h
